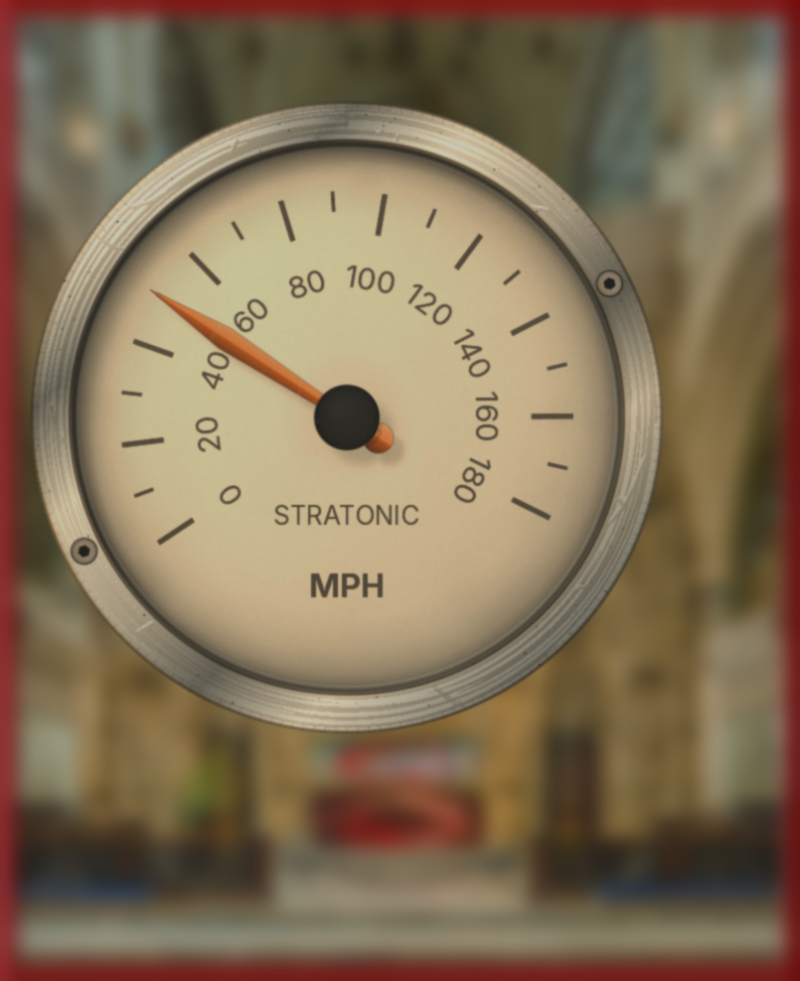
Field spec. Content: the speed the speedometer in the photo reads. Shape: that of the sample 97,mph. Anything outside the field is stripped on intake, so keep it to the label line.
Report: 50,mph
